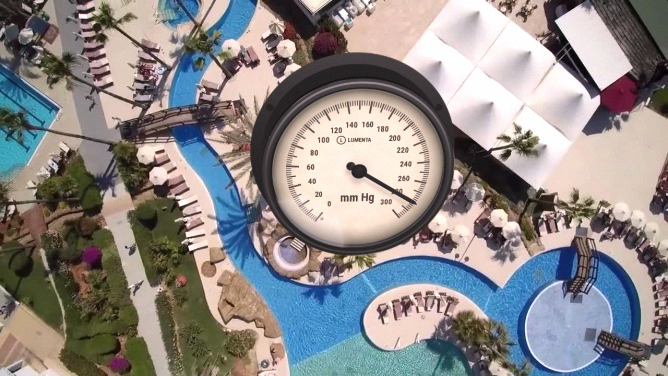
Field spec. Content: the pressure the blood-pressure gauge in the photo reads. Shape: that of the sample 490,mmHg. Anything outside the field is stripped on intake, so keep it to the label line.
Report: 280,mmHg
